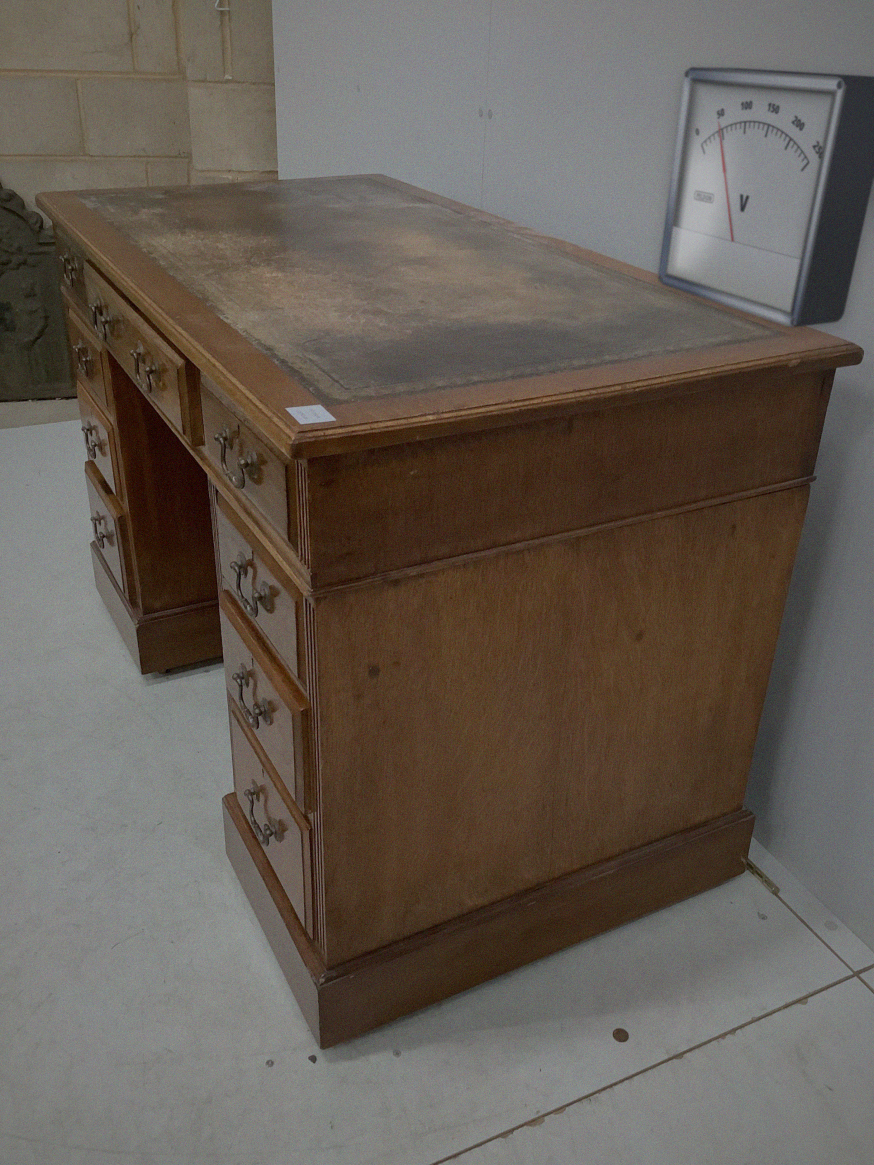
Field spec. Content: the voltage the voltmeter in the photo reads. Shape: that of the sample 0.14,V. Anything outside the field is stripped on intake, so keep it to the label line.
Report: 50,V
